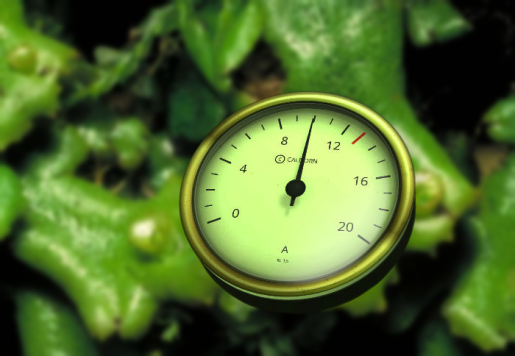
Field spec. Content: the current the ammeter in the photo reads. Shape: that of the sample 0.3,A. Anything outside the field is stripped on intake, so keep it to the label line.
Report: 10,A
